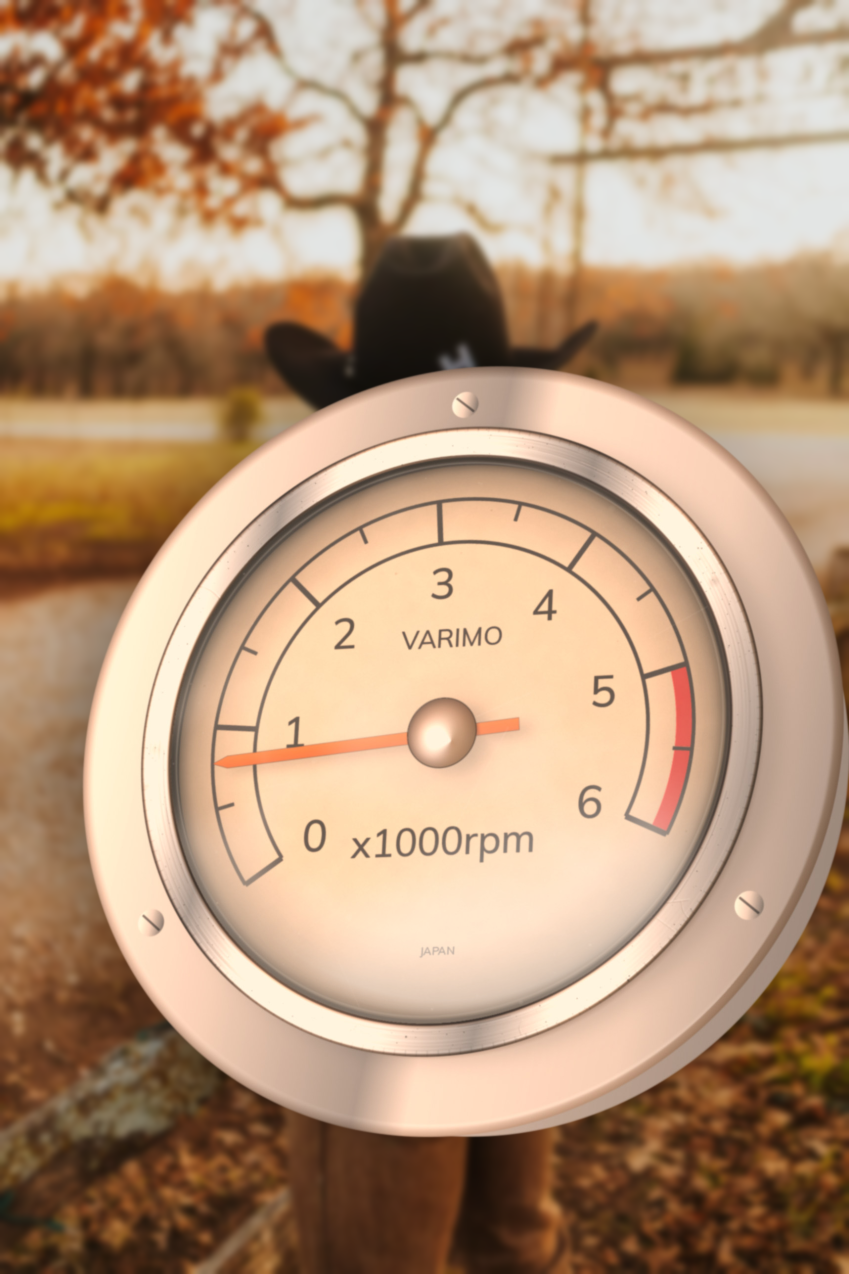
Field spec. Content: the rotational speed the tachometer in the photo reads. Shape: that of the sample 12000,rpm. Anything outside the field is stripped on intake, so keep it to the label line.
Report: 750,rpm
